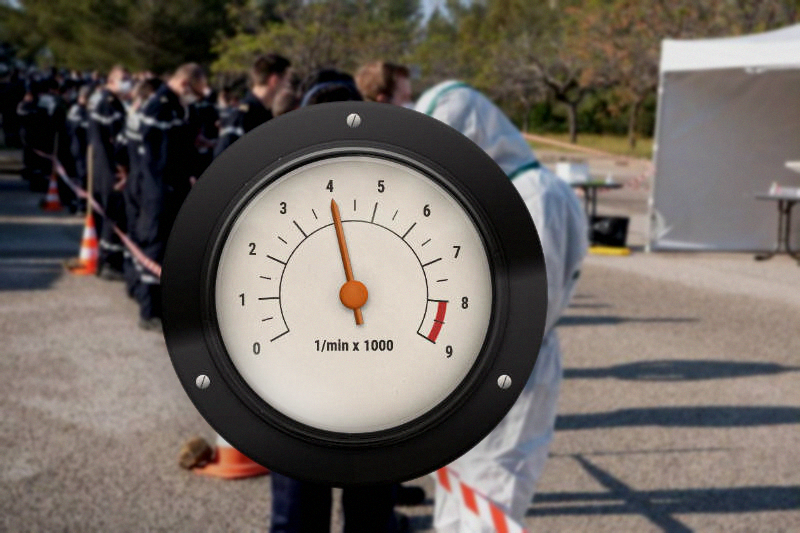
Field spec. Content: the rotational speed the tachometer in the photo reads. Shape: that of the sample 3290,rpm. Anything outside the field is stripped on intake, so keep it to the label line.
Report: 4000,rpm
